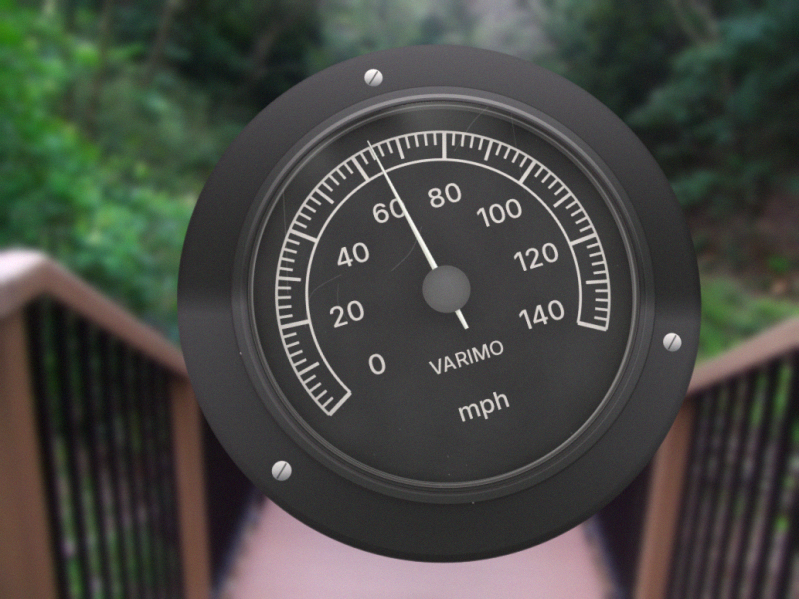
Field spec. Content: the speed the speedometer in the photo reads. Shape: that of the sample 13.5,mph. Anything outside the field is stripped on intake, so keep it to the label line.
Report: 64,mph
